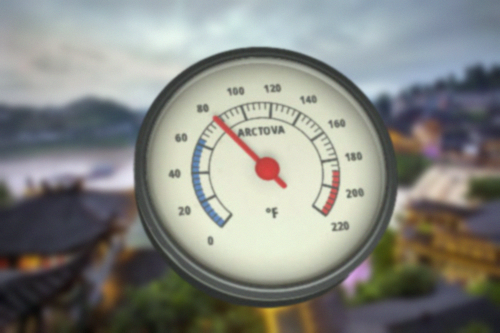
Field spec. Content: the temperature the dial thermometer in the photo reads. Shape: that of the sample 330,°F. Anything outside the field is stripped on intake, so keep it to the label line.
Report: 80,°F
